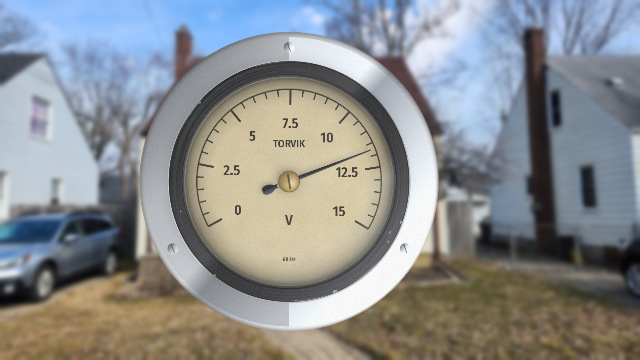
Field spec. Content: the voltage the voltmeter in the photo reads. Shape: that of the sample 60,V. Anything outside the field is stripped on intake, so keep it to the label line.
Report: 11.75,V
